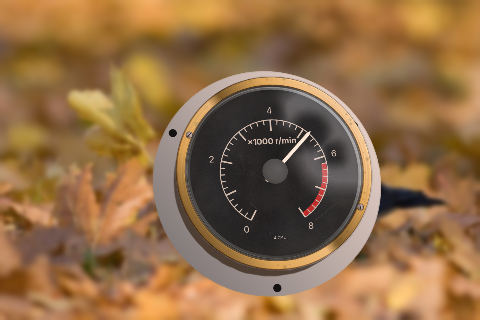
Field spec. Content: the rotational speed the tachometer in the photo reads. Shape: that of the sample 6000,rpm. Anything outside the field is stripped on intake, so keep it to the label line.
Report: 5200,rpm
